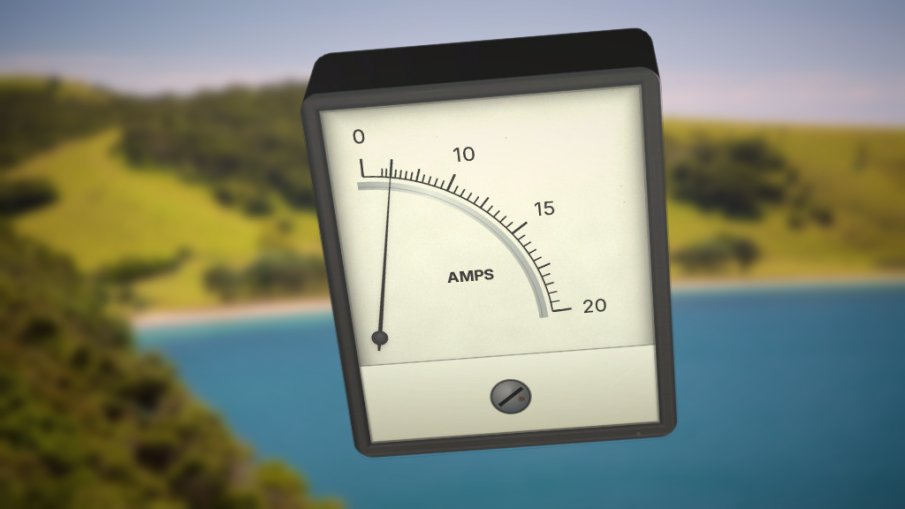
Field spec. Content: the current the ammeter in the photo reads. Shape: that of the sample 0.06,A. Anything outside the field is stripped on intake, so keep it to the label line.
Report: 5,A
